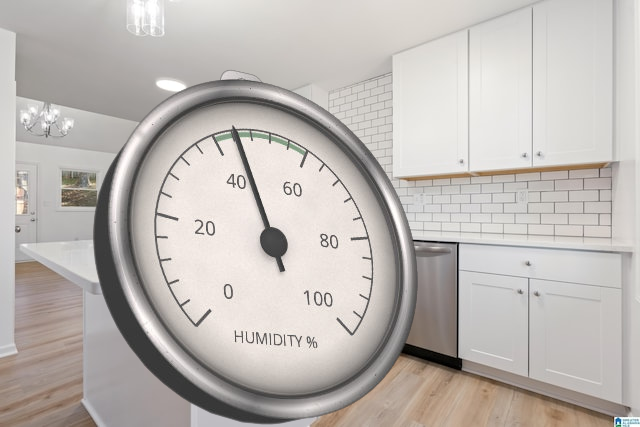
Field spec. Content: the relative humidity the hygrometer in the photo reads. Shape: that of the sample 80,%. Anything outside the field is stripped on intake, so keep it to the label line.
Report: 44,%
